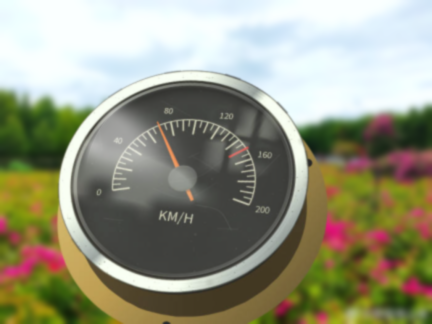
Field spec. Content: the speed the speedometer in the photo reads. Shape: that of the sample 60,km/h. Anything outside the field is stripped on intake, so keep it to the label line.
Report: 70,km/h
